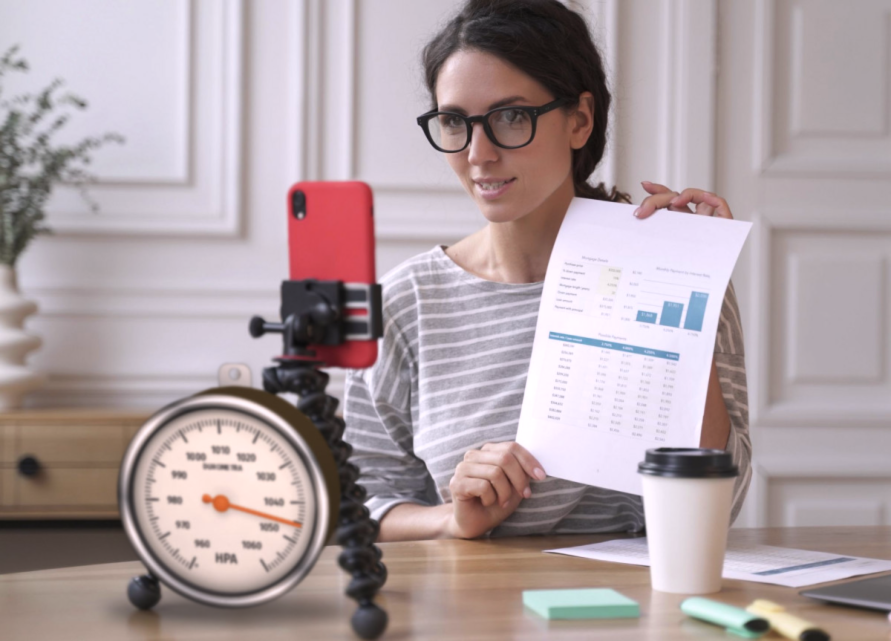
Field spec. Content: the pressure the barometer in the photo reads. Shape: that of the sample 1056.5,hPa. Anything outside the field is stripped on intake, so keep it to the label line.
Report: 1045,hPa
